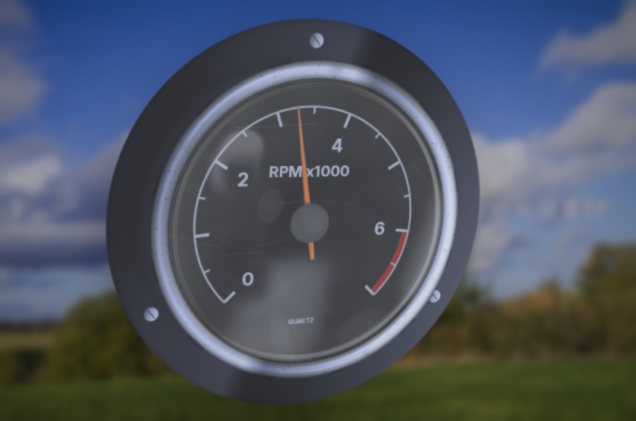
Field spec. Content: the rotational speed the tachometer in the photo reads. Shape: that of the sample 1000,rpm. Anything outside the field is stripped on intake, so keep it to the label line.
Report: 3250,rpm
